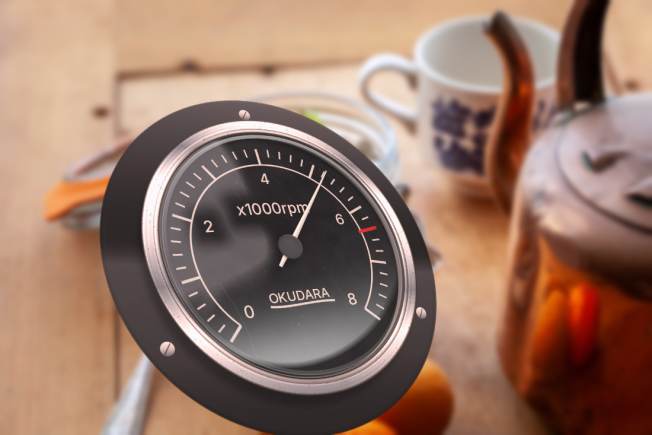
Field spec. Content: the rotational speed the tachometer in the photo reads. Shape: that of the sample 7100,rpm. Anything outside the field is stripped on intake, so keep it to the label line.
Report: 5200,rpm
